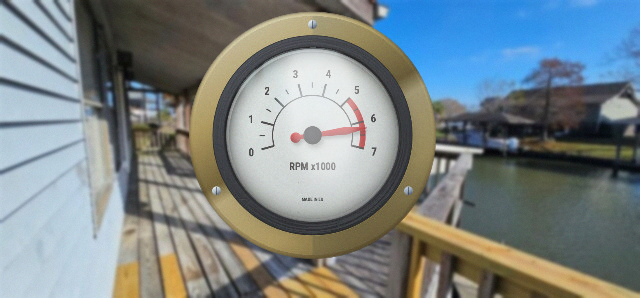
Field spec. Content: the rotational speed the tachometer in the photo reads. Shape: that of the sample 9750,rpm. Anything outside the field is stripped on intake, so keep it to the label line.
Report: 6250,rpm
